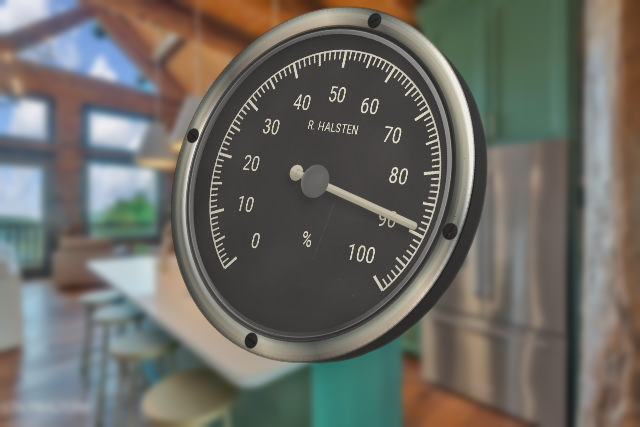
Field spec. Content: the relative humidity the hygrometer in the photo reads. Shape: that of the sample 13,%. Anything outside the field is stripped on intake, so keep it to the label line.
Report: 89,%
